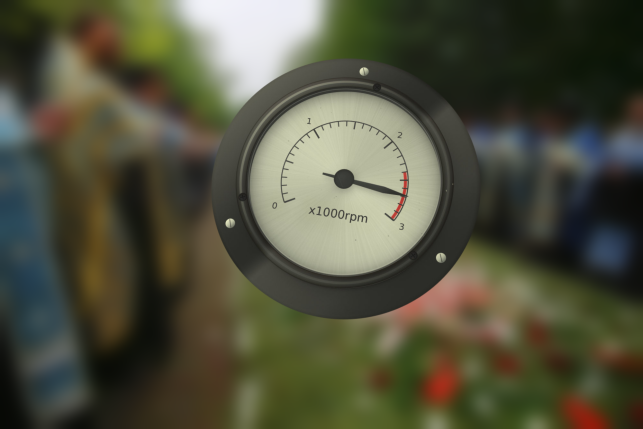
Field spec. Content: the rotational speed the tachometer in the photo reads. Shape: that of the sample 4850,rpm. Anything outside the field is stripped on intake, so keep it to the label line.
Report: 2700,rpm
